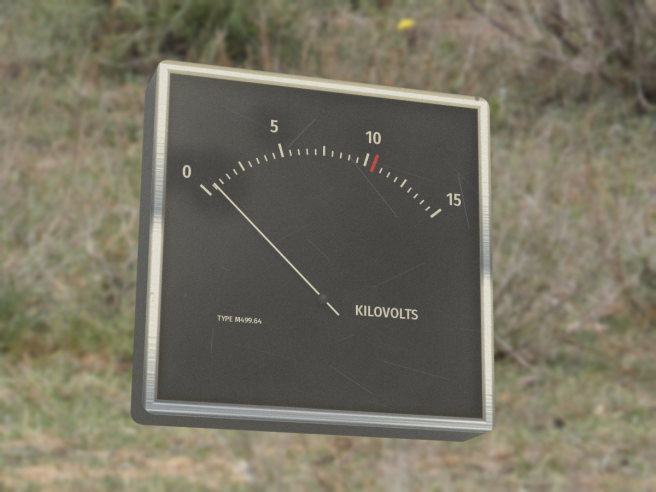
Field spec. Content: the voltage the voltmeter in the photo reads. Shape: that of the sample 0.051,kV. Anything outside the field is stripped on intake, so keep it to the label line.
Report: 0.5,kV
